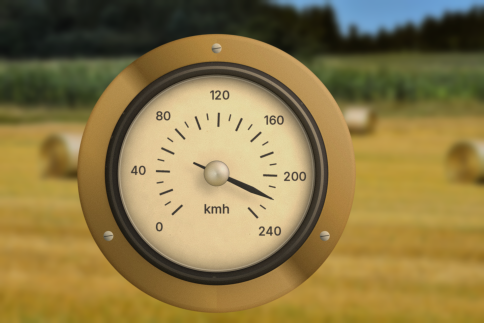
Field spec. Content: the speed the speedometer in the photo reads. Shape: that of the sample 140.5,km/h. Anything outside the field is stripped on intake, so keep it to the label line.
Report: 220,km/h
